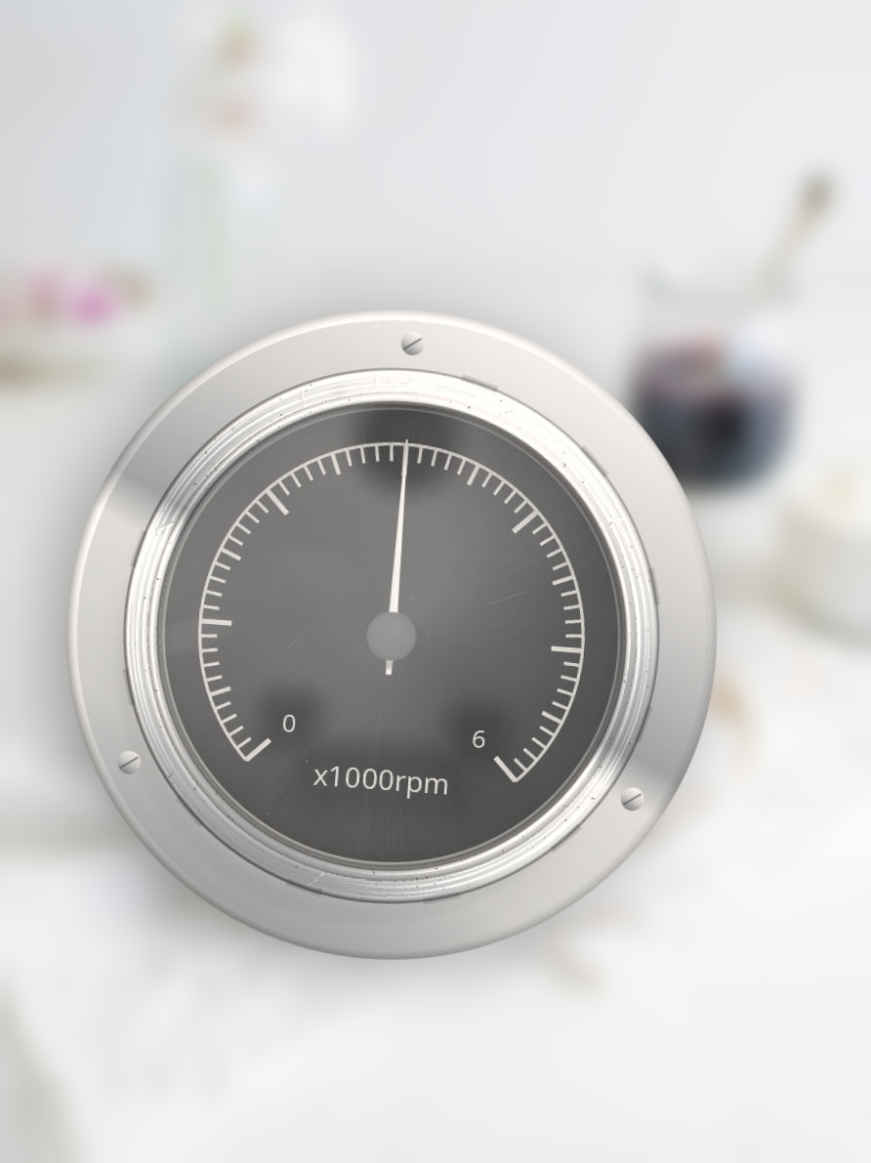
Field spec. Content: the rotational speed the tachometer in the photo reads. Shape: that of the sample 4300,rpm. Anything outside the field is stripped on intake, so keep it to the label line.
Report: 3000,rpm
